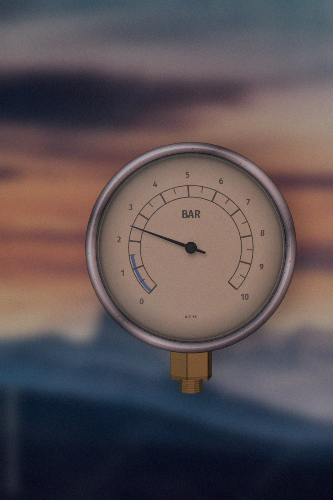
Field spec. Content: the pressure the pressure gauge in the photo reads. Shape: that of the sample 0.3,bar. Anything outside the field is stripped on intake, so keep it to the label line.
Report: 2.5,bar
